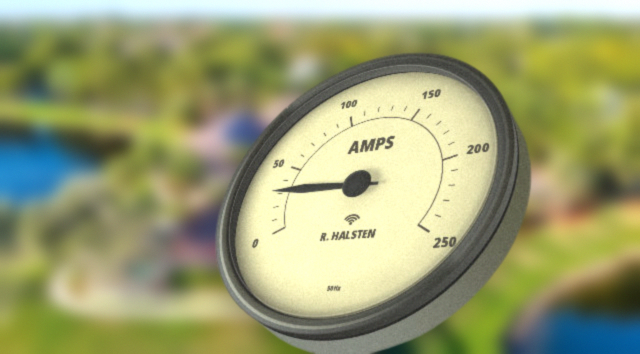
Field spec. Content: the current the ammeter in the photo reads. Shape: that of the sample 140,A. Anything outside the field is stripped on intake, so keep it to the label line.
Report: 30,A
